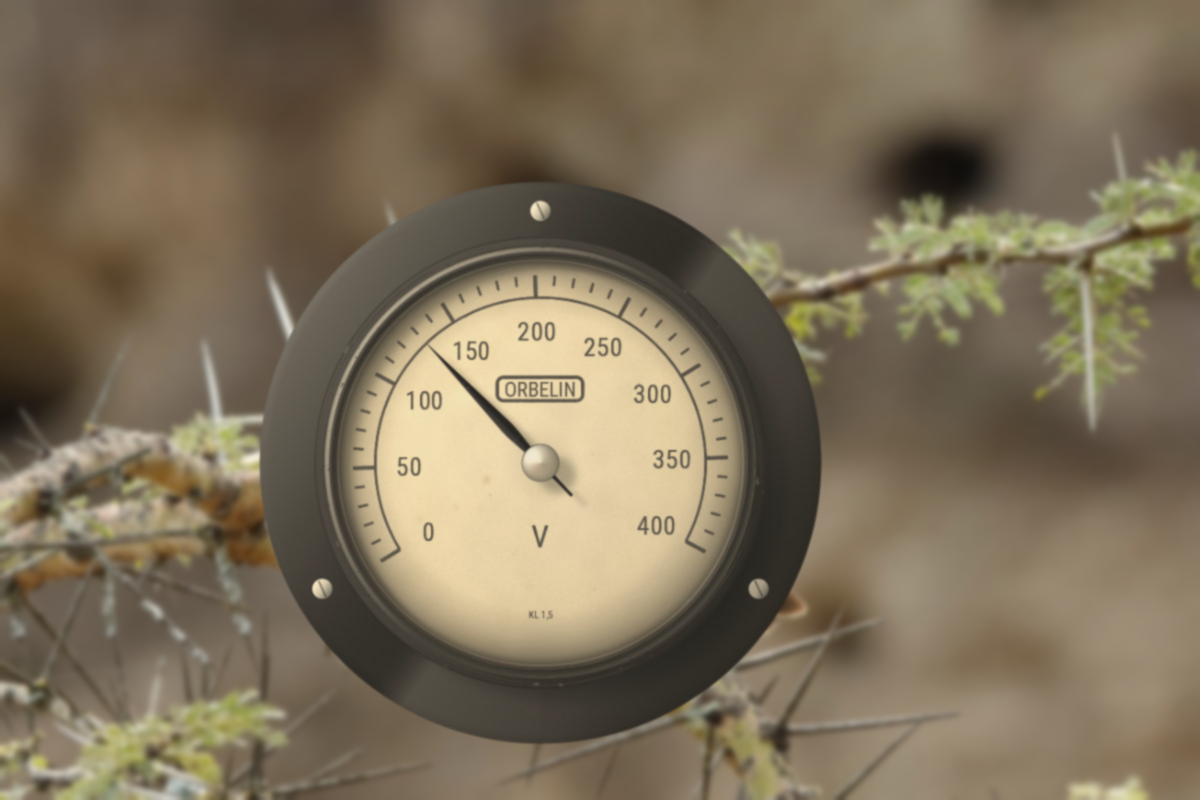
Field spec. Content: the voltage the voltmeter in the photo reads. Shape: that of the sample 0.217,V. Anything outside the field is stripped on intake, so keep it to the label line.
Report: 130,V
